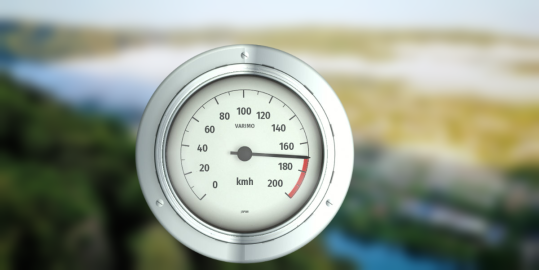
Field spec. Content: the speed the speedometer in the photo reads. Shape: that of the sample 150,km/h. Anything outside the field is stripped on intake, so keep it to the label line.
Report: 170,km/h
